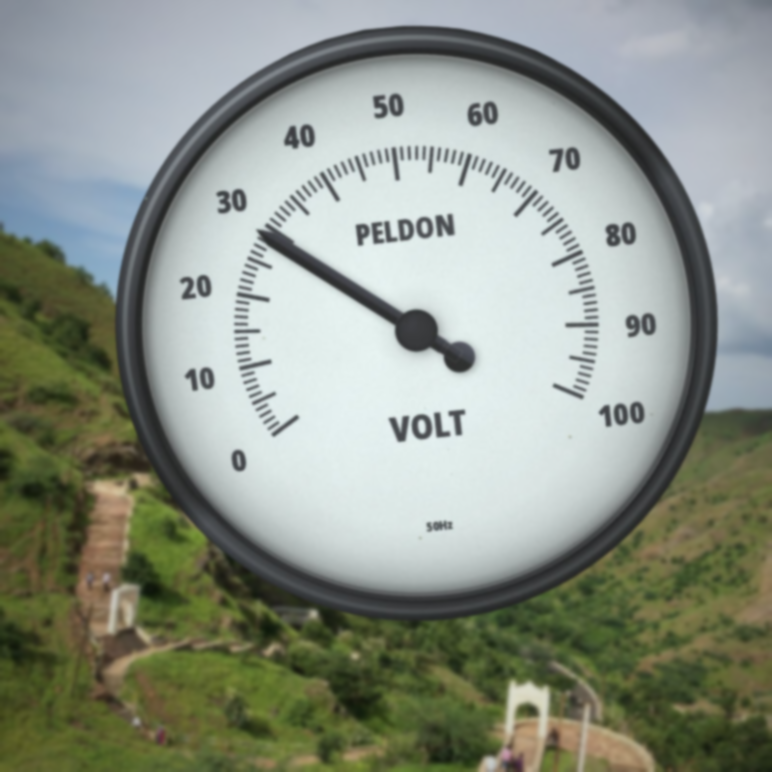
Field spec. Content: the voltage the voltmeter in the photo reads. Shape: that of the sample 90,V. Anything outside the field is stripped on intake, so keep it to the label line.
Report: 29,V
